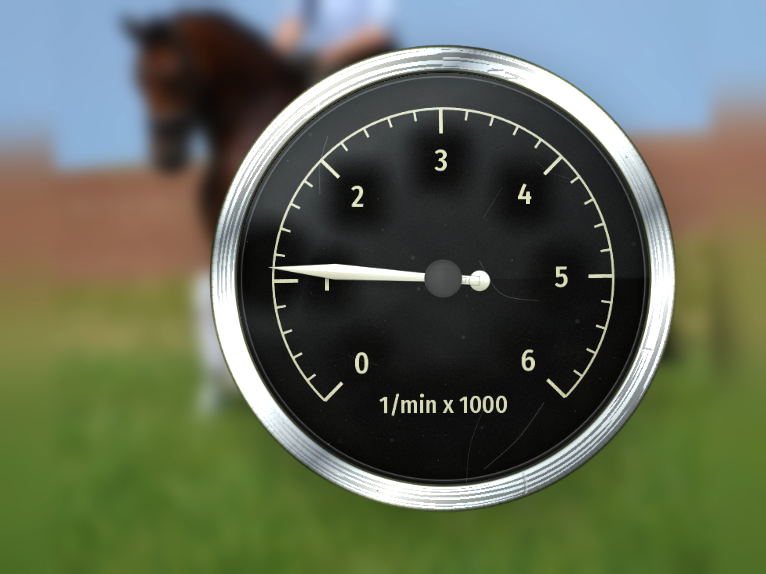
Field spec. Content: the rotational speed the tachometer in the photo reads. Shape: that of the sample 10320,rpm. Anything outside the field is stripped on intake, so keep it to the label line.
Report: 1100,rpm
